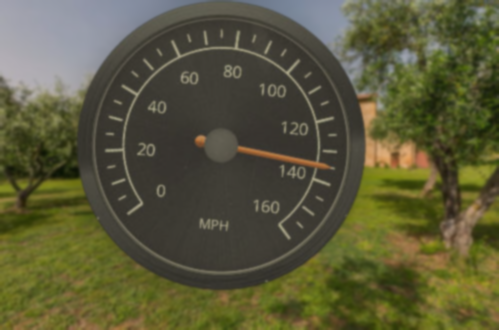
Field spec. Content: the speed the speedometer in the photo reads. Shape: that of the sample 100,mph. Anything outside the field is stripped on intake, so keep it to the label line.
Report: 135,mph
